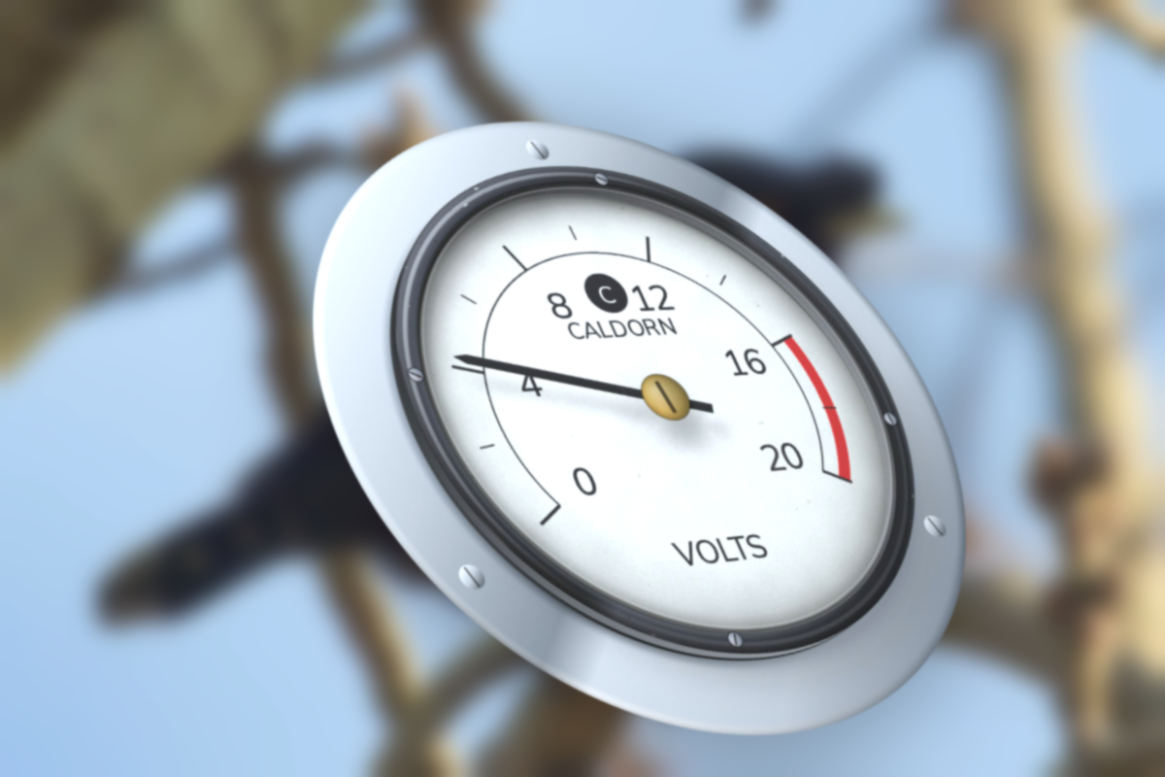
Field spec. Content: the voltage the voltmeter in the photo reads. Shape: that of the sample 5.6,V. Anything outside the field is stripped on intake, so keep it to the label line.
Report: 4,V
